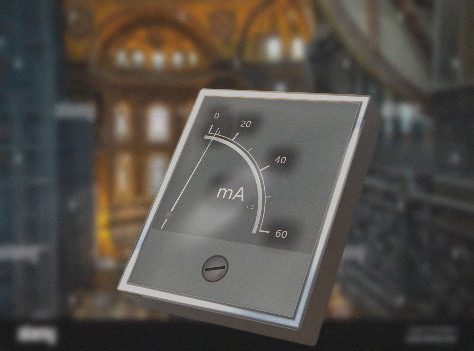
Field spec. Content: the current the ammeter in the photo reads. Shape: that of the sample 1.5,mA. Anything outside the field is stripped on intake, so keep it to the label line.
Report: 10,mA
